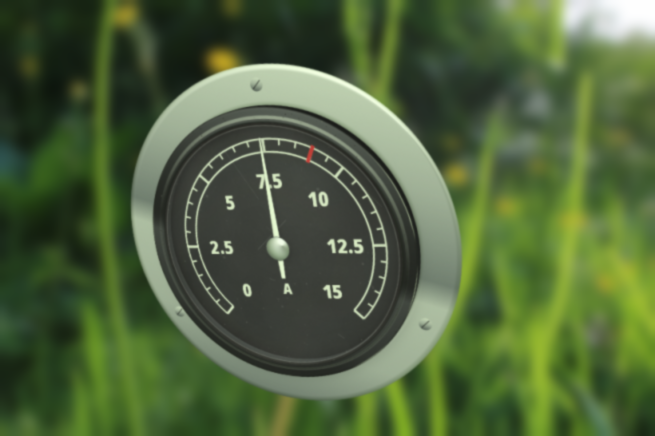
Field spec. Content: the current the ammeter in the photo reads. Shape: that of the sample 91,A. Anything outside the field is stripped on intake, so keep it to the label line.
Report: 7.5,A
